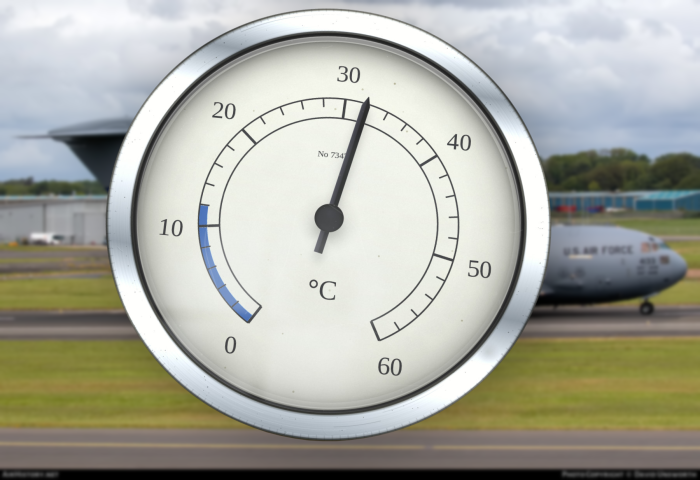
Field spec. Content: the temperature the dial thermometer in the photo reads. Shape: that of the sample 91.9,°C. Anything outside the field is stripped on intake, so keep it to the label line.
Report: 32,°C
